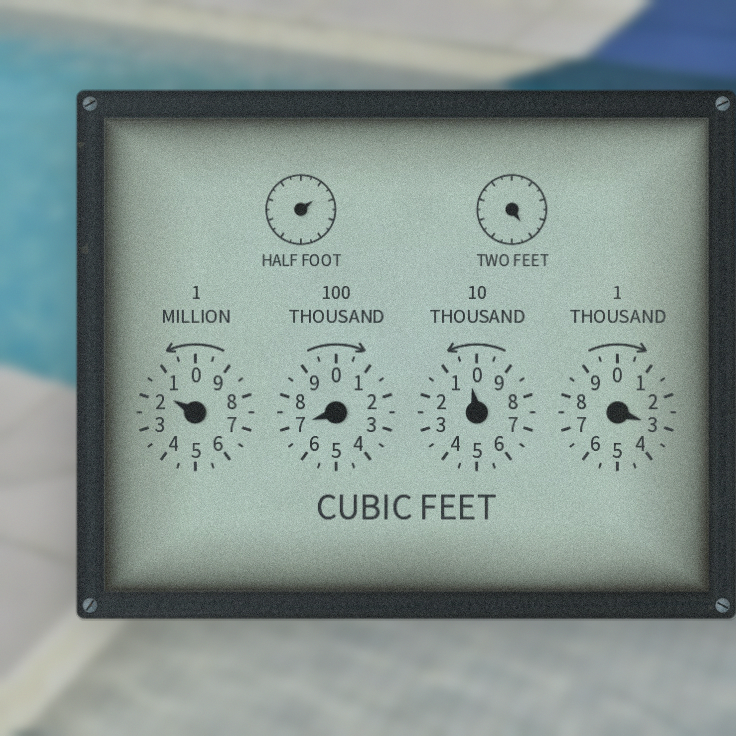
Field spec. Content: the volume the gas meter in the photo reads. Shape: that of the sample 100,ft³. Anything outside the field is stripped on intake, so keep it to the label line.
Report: 170300,ft³
